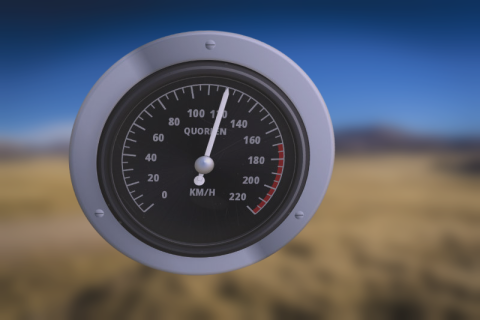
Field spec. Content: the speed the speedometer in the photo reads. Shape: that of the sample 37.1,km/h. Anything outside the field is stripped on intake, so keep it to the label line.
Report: 120,km/h
